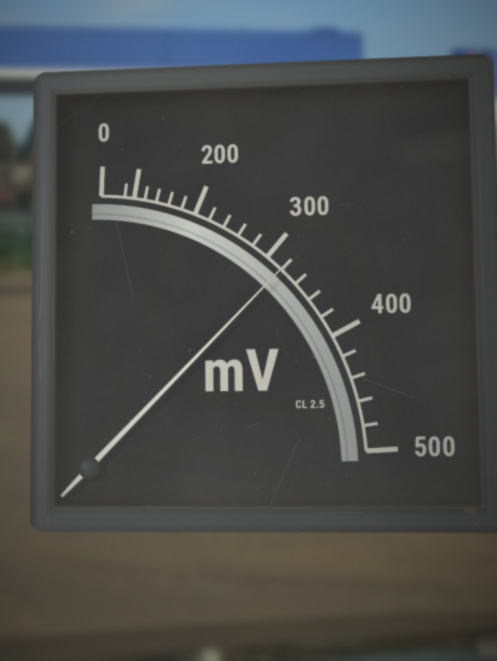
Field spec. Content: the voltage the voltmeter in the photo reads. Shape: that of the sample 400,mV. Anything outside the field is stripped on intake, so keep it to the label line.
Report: 320,mV
